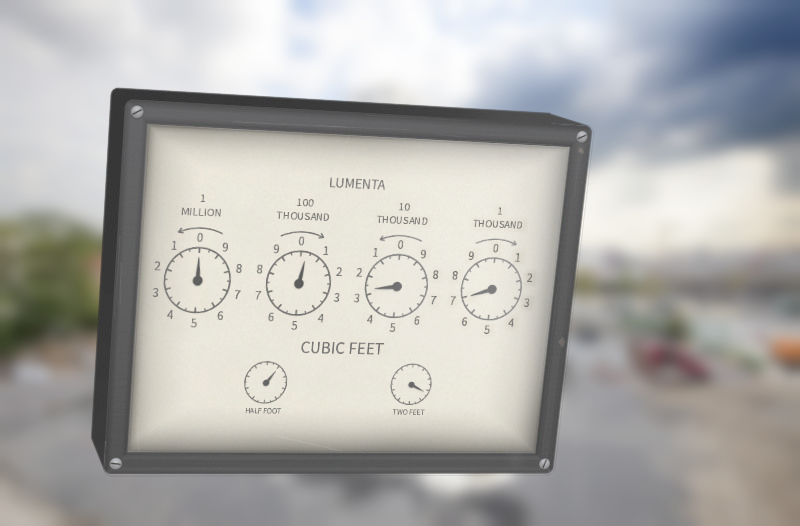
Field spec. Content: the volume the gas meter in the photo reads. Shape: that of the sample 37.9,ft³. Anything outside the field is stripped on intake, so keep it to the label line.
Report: 2700,ft³
